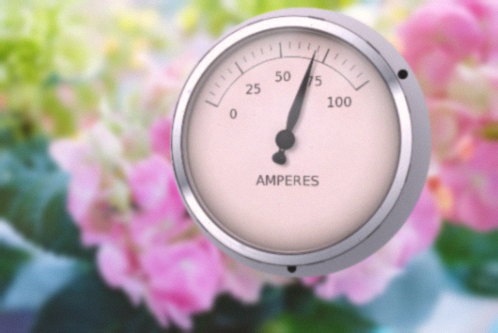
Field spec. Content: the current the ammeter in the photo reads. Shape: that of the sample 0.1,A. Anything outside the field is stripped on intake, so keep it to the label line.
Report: 70,A
